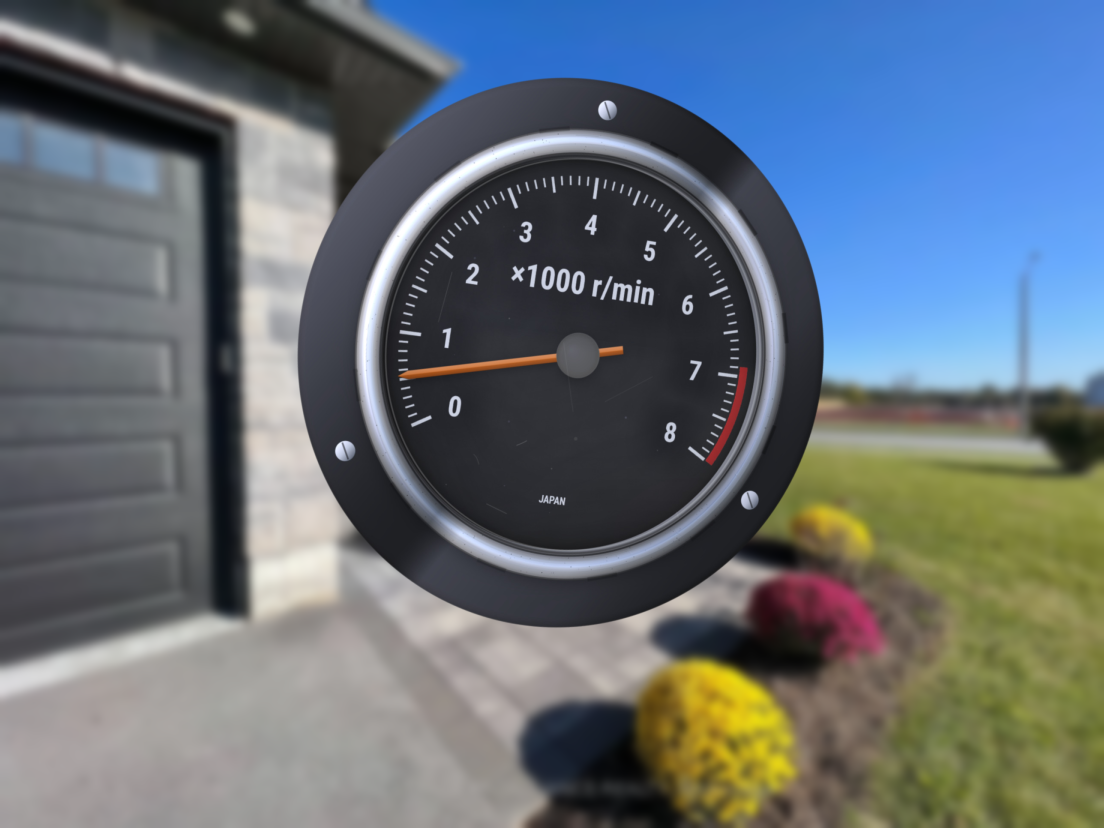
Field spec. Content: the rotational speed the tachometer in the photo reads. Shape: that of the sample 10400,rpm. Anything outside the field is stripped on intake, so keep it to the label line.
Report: 550,rpm
